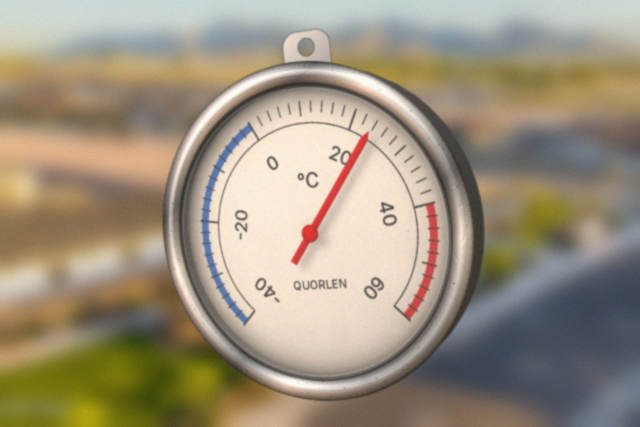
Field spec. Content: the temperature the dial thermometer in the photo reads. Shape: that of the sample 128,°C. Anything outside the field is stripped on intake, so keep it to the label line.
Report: 24,°C
